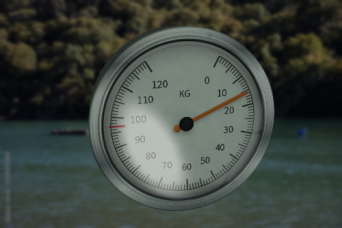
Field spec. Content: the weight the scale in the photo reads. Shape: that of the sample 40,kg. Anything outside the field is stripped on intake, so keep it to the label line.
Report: 15,kg
